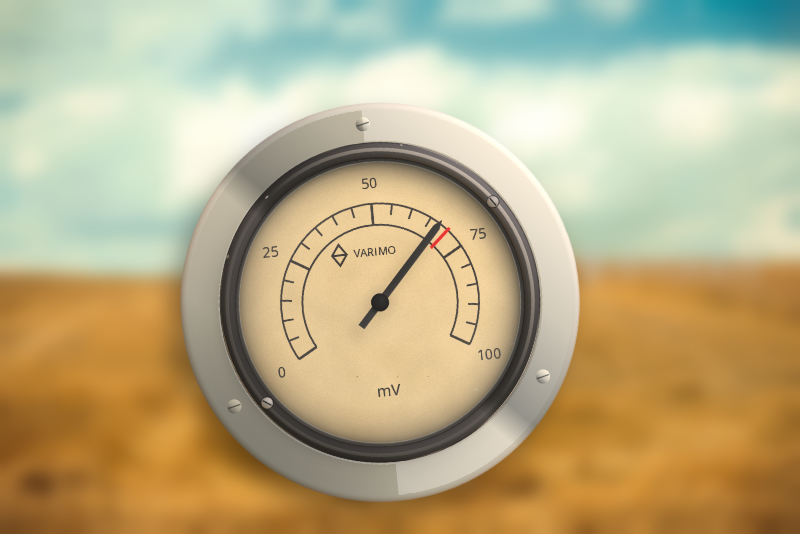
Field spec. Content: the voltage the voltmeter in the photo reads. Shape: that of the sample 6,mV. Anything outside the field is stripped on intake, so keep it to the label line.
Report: 67.5,mV
